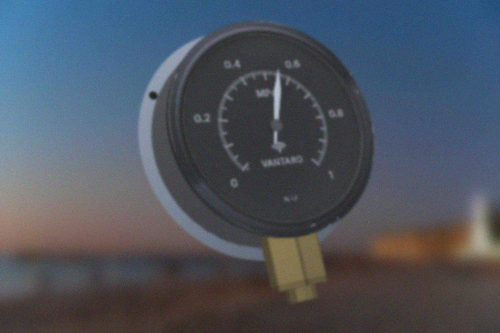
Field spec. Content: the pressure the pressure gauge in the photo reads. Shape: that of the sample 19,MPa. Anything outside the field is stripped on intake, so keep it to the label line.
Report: 0.55,MPa
